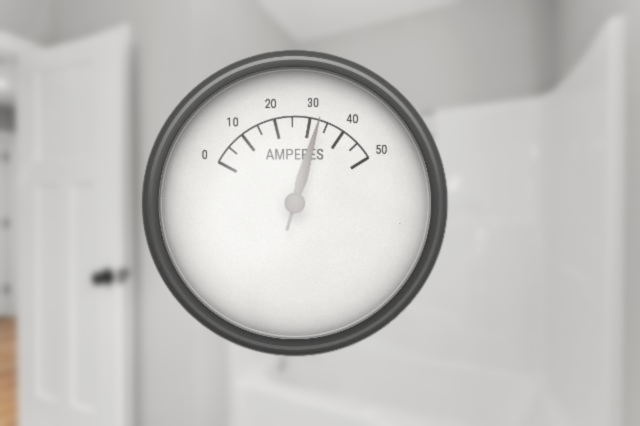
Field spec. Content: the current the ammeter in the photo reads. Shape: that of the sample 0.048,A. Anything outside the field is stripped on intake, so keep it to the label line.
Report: 32.5,A
